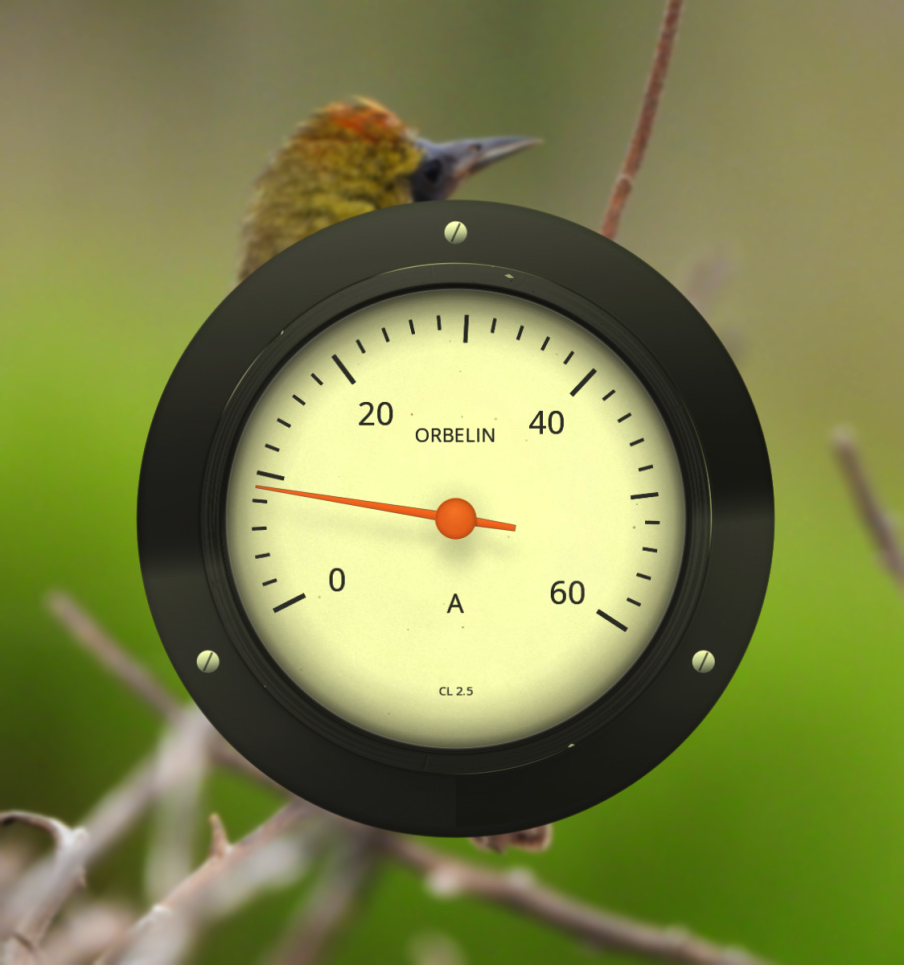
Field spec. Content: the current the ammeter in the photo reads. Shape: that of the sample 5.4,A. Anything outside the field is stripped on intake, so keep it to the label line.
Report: 9,A
